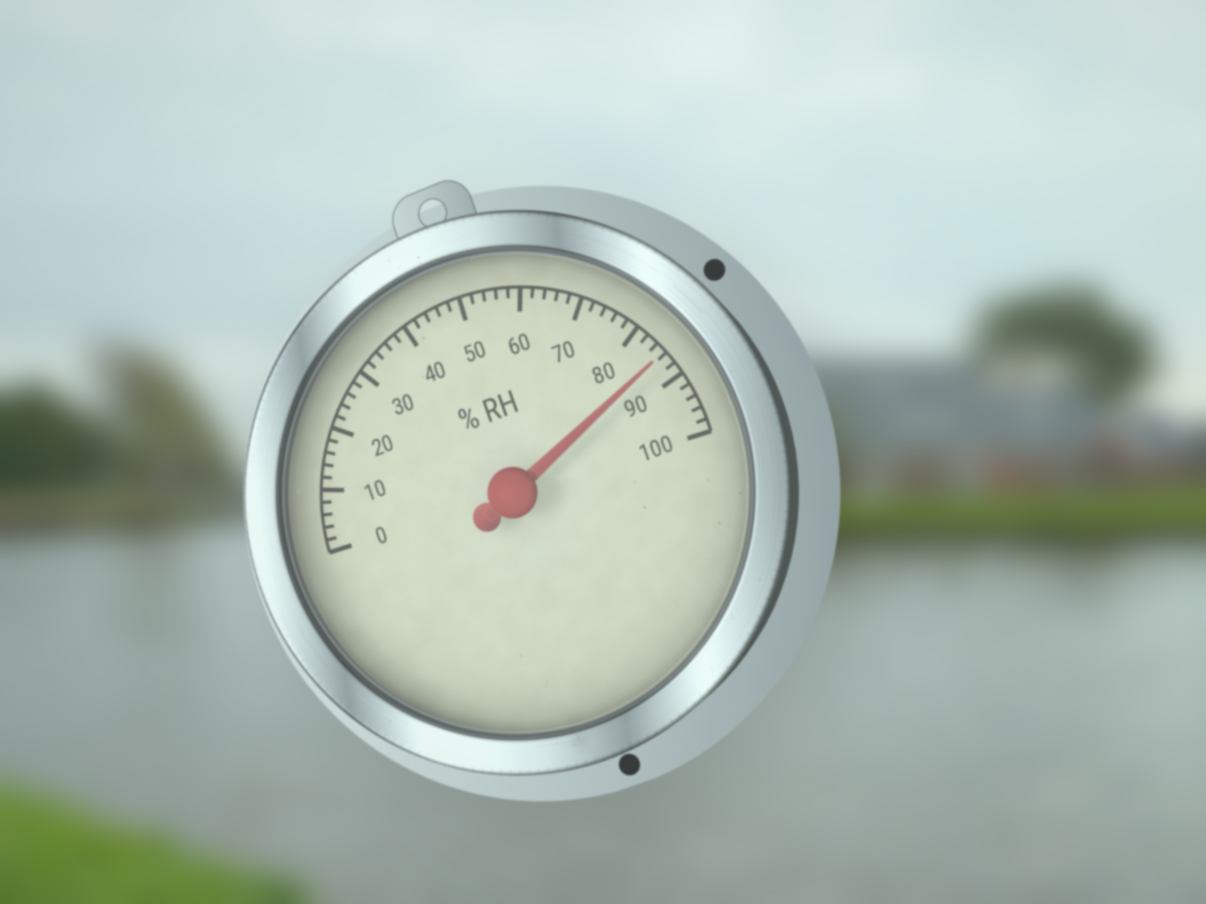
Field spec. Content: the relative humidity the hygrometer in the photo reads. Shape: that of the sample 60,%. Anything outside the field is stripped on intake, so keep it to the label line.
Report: 86,%
